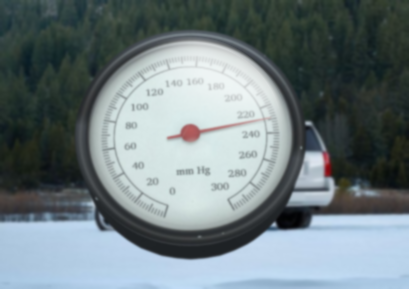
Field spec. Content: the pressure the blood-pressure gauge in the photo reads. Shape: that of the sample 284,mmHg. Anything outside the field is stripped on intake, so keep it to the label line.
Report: 230,mmHg
